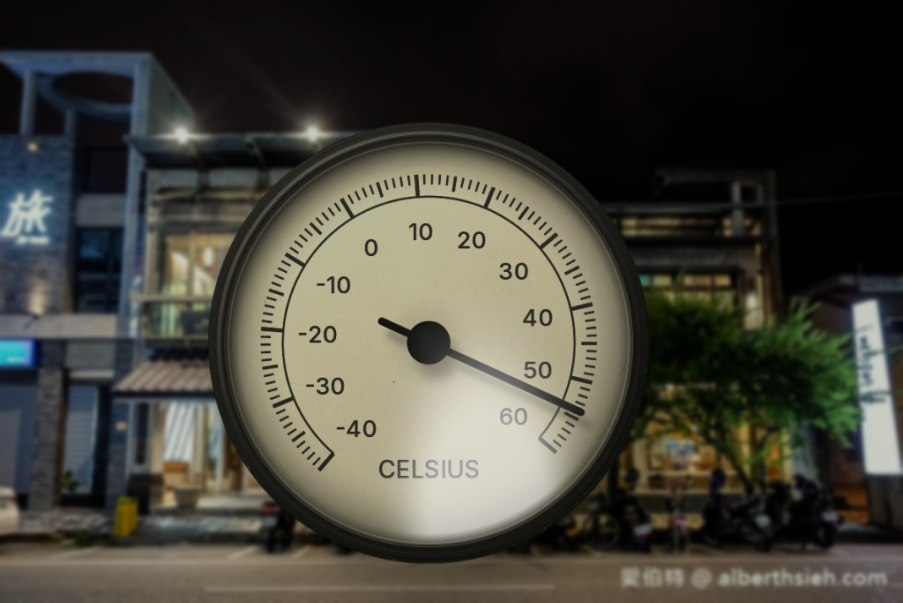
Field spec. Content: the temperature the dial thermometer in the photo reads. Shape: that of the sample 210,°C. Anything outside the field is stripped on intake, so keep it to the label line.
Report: 54,°C
